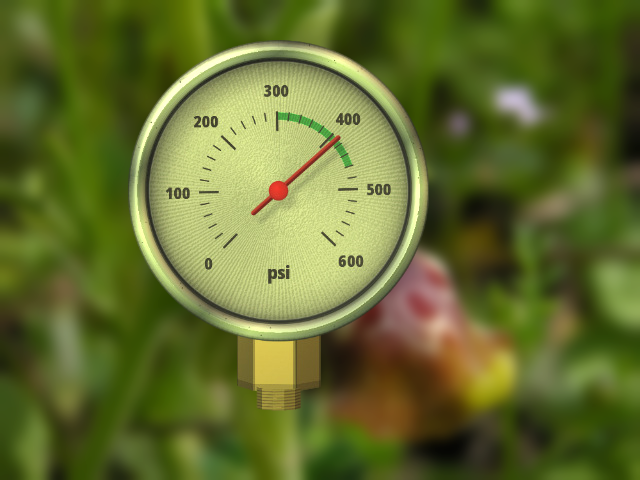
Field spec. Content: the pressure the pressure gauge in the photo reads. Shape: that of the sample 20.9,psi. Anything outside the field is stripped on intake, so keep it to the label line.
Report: 410,psi
